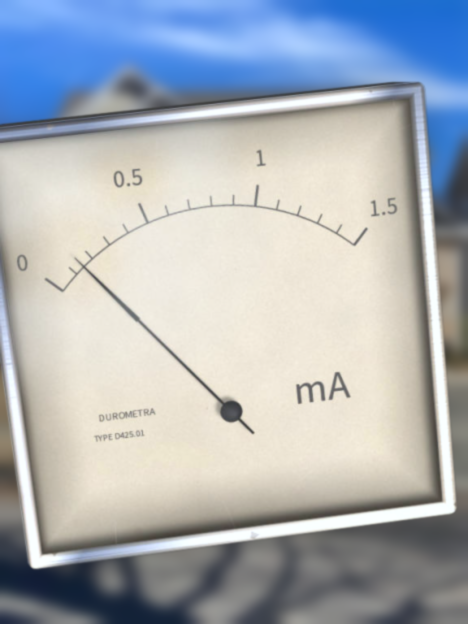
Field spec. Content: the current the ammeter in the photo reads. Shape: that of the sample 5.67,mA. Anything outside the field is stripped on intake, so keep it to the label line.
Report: 0.15,mA
